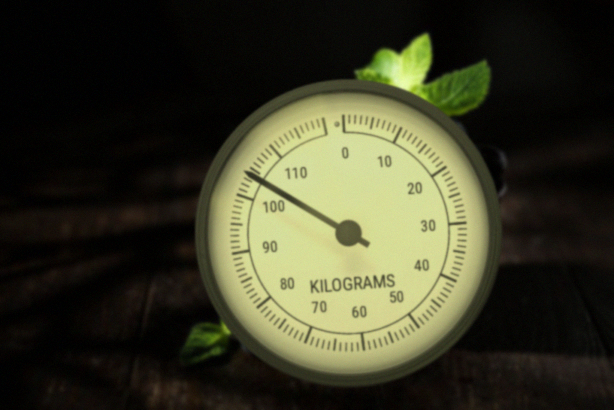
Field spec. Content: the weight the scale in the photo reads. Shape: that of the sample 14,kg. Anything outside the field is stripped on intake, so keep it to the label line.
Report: 104,kg
